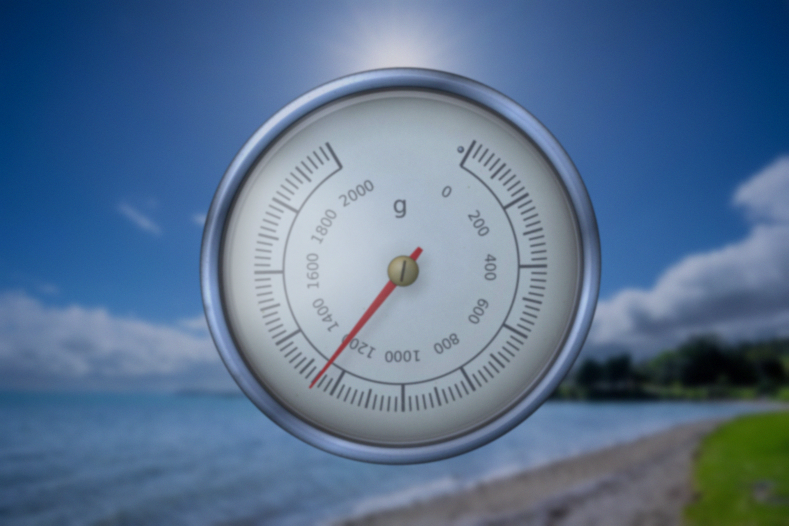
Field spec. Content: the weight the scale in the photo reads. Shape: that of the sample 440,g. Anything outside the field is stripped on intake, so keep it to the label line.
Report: 1260,g
